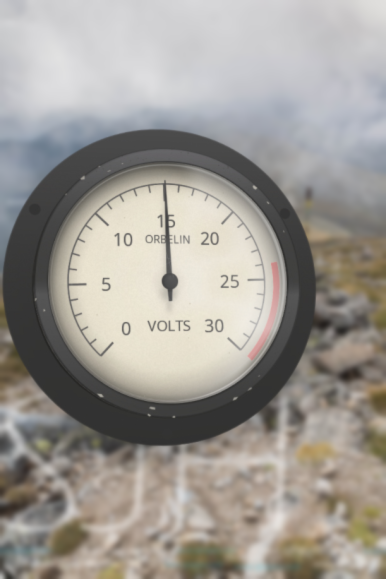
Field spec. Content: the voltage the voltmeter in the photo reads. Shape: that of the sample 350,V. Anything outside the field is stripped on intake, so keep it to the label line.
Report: 15,V
